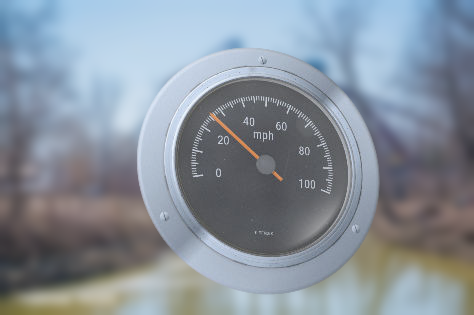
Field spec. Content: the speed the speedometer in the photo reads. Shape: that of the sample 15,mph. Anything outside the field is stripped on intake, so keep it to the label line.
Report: 25,mph
